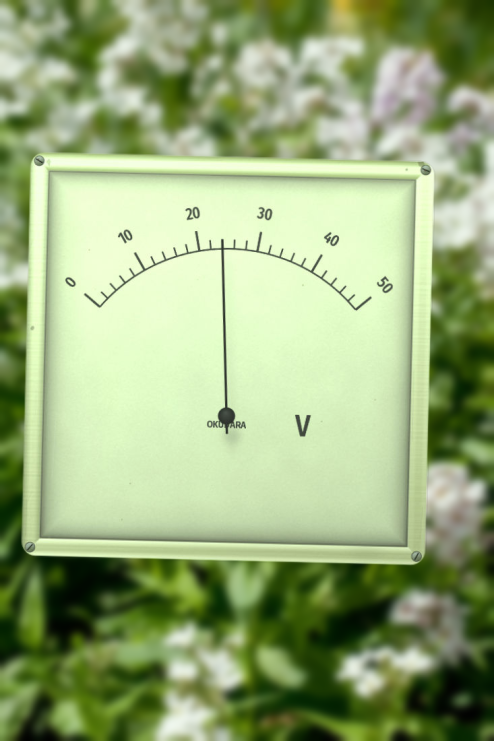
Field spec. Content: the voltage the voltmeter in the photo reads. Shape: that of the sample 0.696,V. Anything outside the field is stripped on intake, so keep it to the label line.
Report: 24,V
